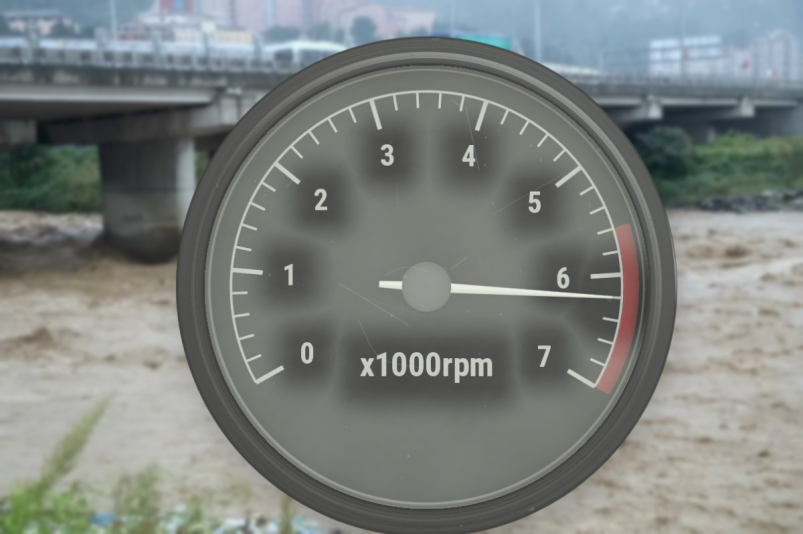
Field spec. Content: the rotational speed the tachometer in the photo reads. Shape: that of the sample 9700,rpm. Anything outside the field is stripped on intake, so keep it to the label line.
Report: 6200,rpm
